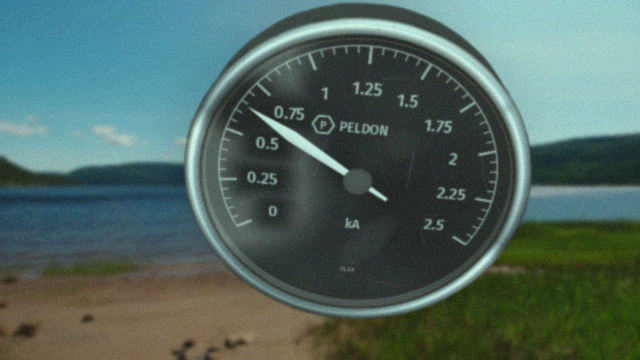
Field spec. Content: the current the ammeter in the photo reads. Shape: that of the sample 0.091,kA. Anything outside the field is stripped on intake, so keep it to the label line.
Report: 0.65,kA
